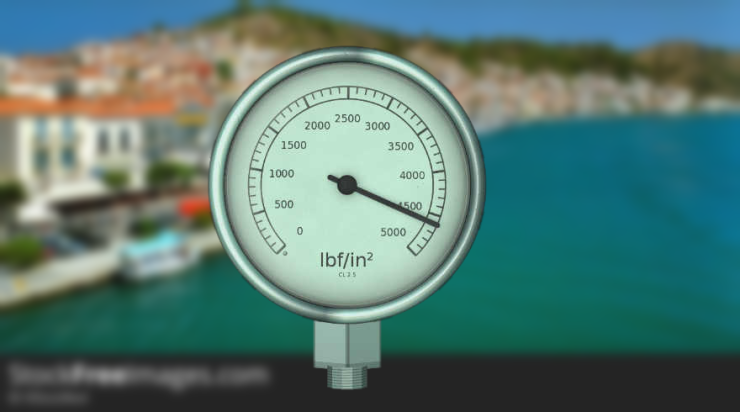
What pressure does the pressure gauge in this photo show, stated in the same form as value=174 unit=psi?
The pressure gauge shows value=4600 unit=psi
